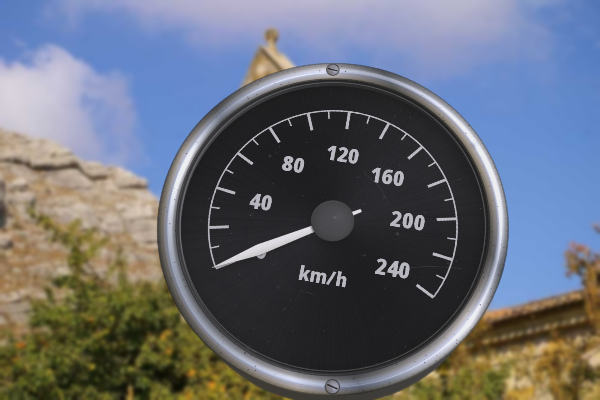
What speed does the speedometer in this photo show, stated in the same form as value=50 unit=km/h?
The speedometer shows value=0 unit=km/h
